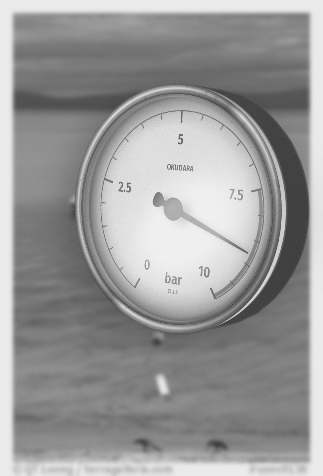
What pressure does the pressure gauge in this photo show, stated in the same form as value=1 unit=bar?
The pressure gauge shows value=8.75 unit=bar
